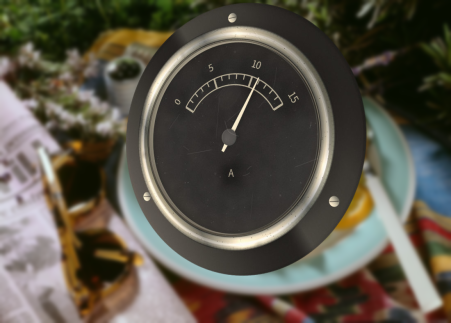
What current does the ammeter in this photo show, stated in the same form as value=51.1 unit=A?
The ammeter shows value=11 unit=A
